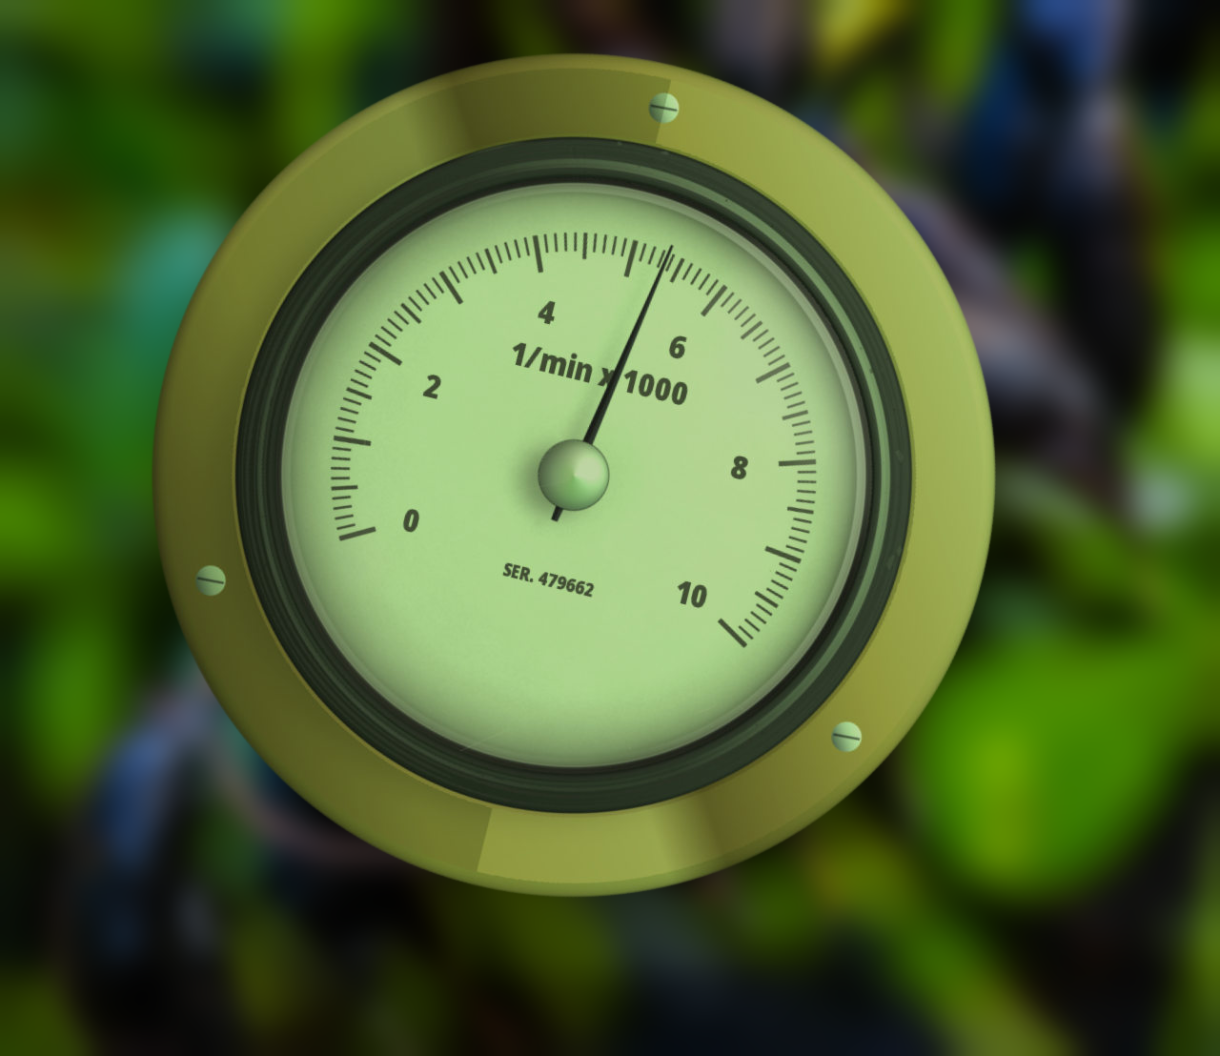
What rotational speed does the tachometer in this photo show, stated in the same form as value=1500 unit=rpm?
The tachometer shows value=5350 unit=rpm
